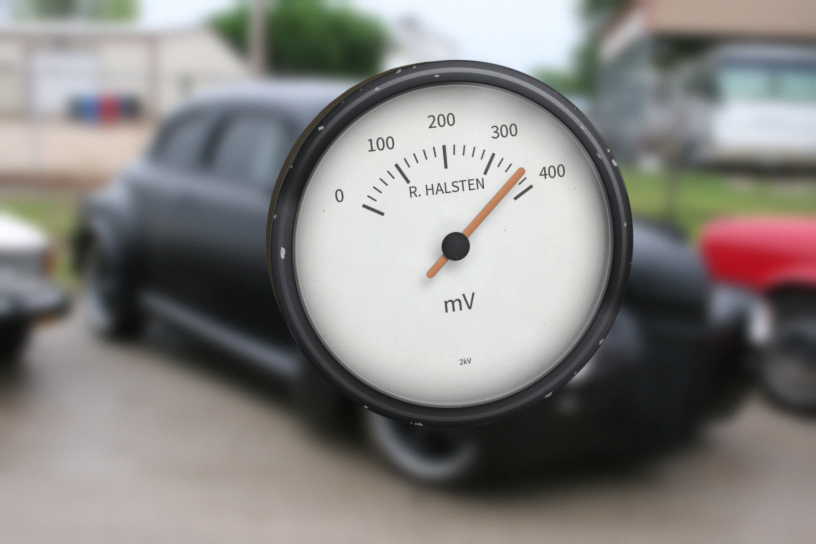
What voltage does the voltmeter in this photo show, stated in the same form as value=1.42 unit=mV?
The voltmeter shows value=360 unit=mV
